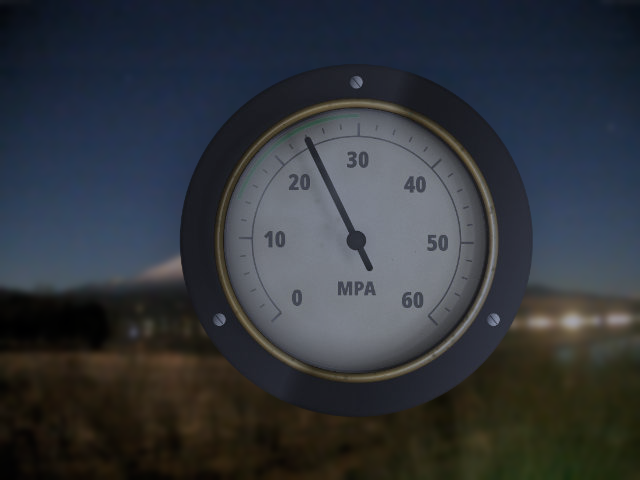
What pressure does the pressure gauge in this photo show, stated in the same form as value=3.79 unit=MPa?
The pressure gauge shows value=24 unit=MPa
